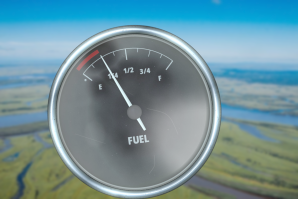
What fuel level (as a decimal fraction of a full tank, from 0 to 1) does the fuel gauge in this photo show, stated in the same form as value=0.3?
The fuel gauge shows value=0.25
